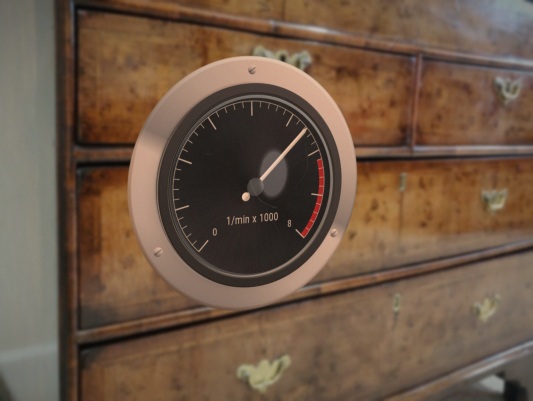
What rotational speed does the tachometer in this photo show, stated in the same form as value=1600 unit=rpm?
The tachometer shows value=5400 unit=rpm
